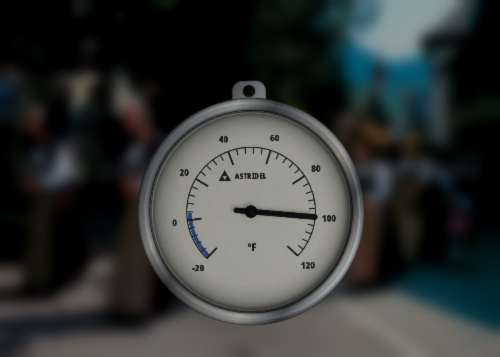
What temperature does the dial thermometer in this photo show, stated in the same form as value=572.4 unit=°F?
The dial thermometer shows value=100 unit=°F
